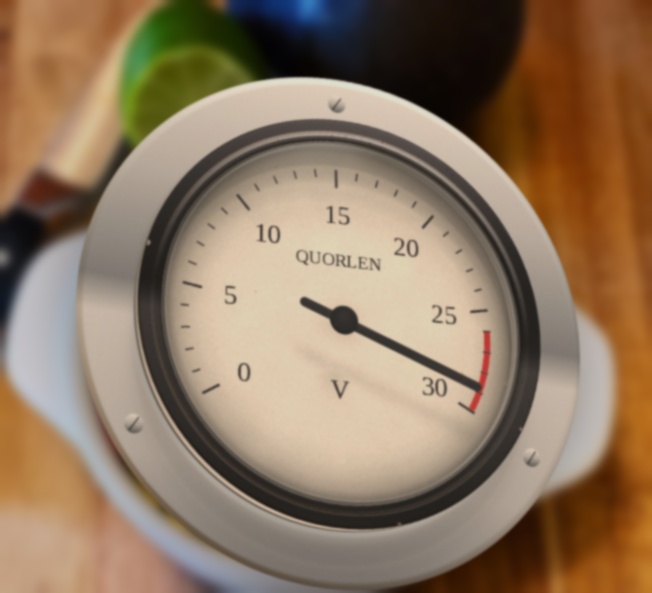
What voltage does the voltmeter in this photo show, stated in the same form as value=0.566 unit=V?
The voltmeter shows value=29 unit=V
